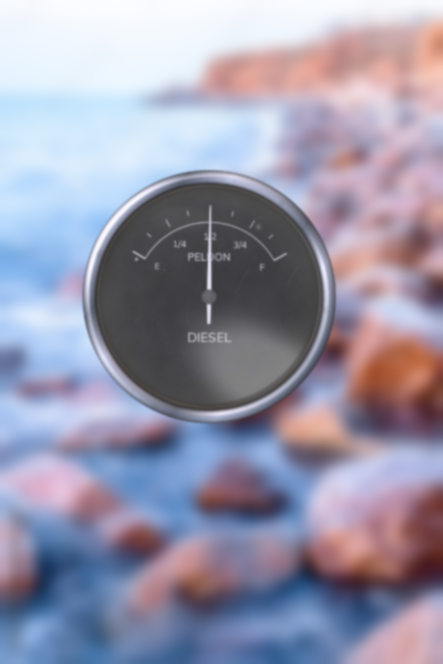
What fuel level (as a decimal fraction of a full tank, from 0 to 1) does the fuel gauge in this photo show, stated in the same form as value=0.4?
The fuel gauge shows value=0.5
